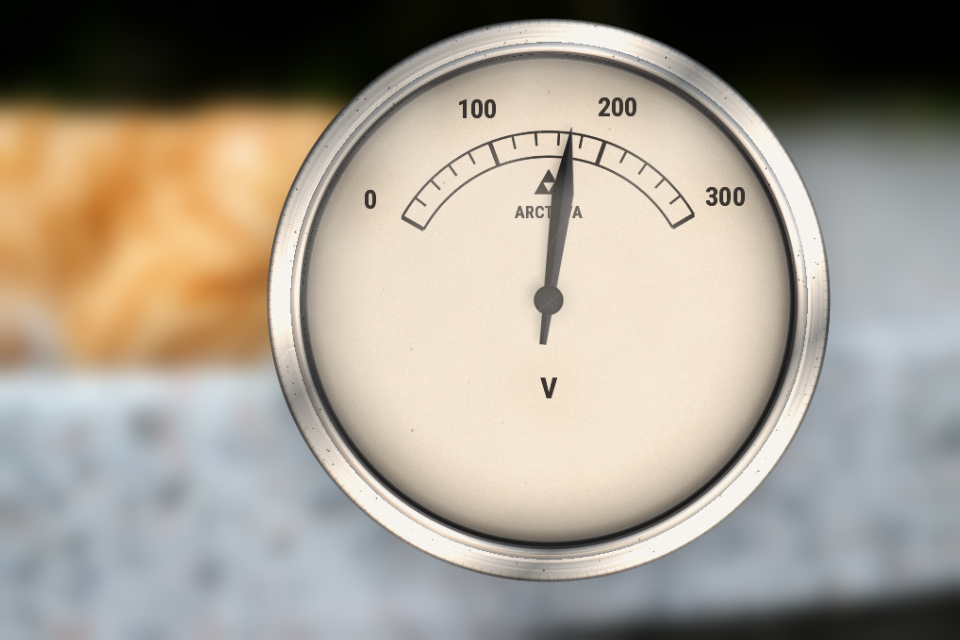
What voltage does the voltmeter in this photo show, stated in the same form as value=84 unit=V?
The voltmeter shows value=170 unit=V
